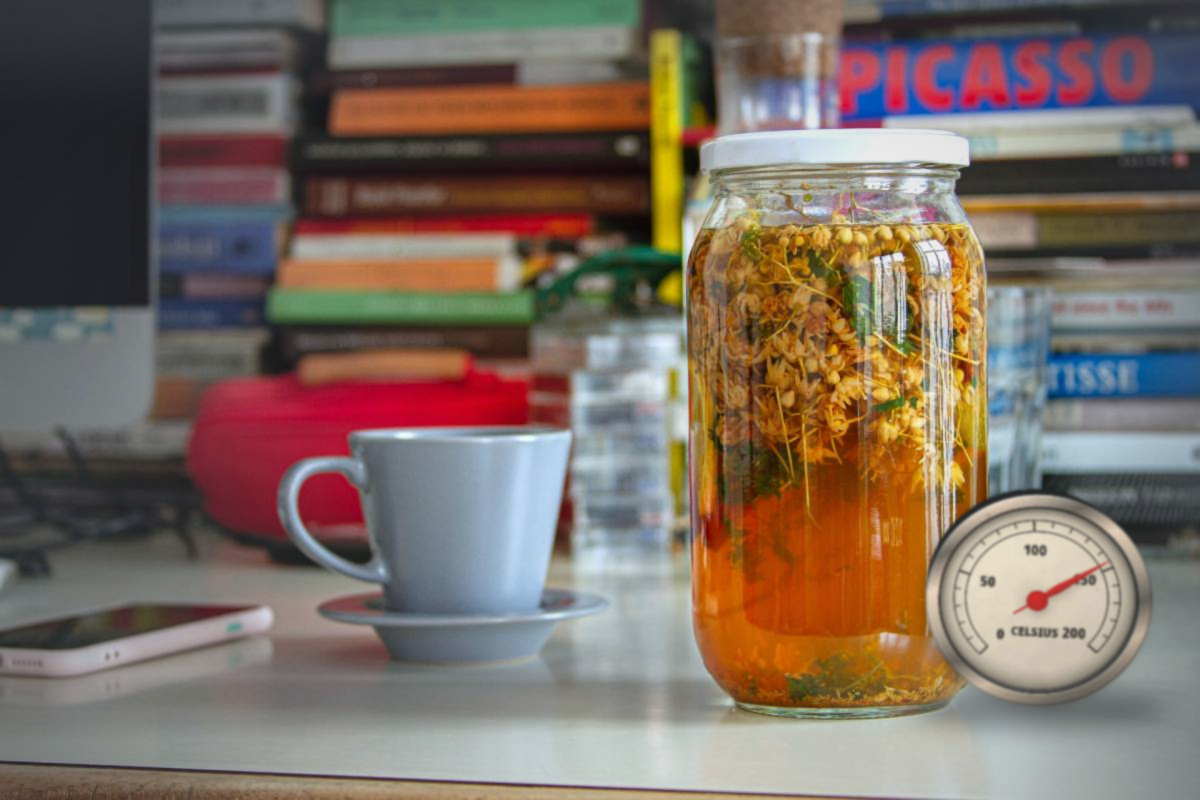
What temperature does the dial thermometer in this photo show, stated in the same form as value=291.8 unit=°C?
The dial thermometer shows value=145 unit=°C
